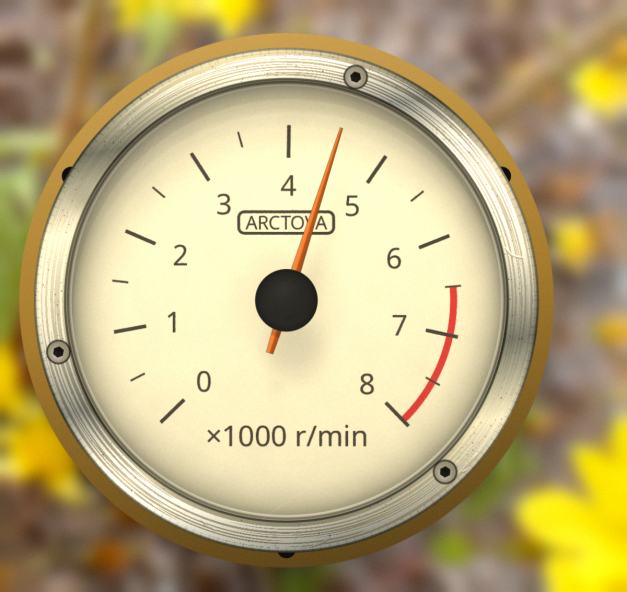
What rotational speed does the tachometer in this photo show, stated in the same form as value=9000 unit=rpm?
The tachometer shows value=4500 unit=rpm
